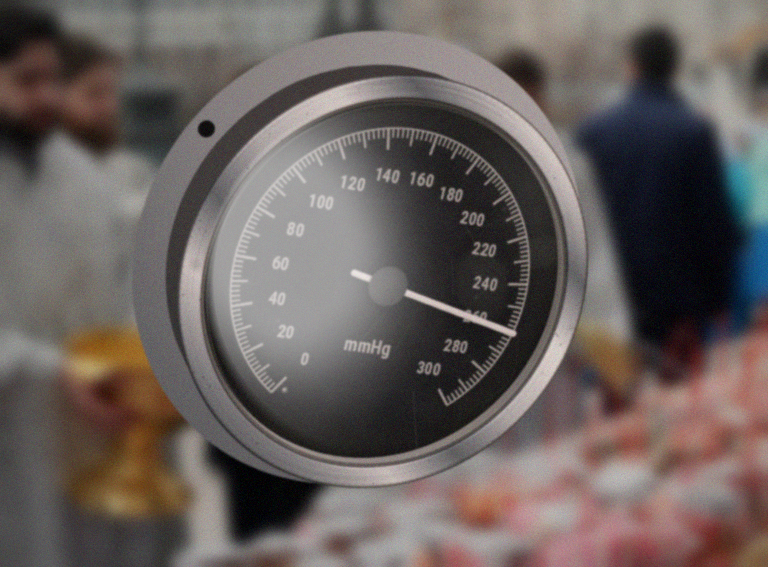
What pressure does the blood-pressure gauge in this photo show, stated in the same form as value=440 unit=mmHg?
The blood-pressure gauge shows value=260 unit=mmHg
